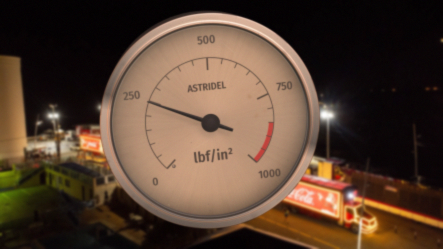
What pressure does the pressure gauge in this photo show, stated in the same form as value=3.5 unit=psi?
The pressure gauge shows value=250 unit=psi
